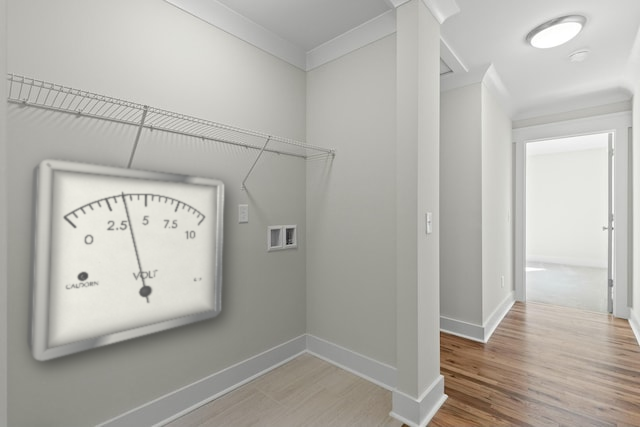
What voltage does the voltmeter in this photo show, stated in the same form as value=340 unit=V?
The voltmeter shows value=3.5 unit=V
